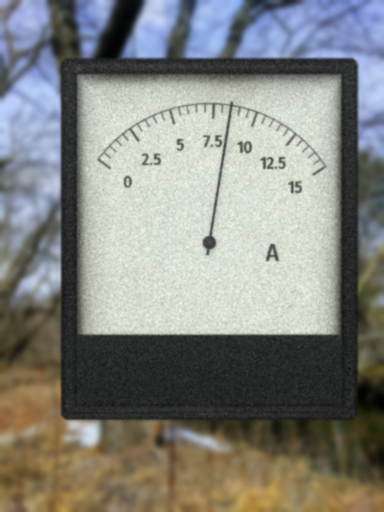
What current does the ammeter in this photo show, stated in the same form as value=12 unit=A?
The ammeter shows value=8.5 unit=A
